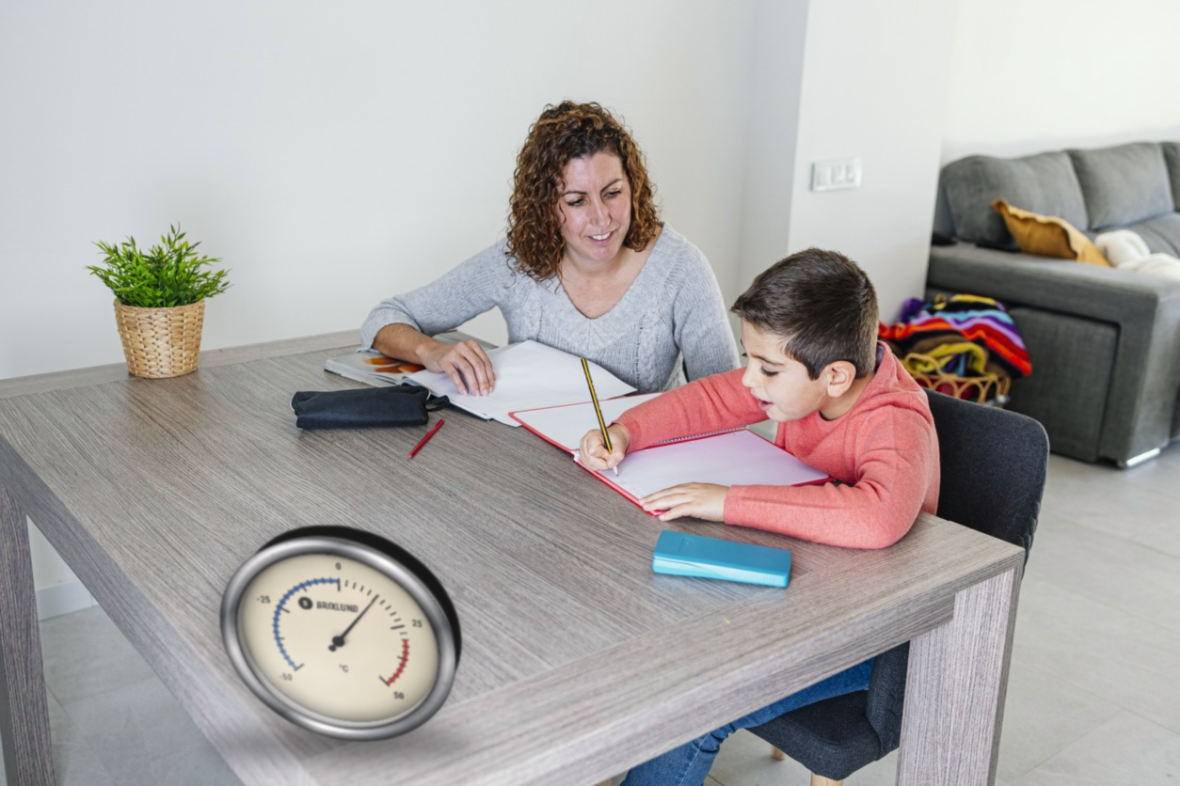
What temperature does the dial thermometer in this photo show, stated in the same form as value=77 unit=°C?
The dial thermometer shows value=12.5 unit=°C
